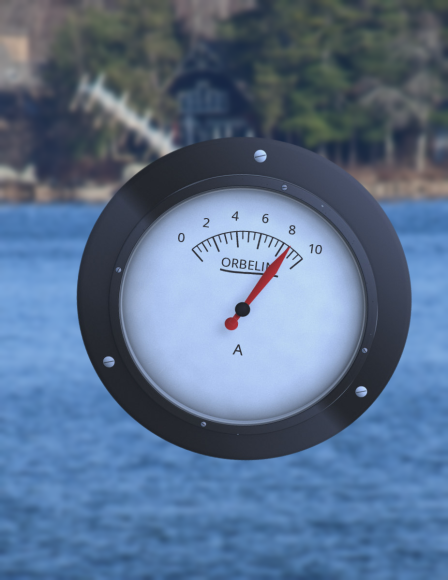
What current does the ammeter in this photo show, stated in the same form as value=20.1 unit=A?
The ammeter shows value=8.5 unit=A
